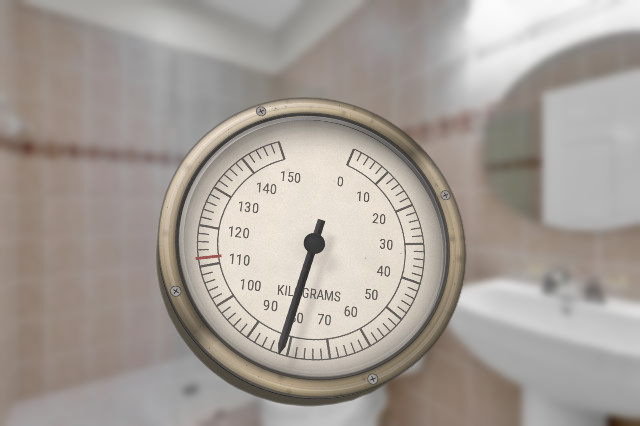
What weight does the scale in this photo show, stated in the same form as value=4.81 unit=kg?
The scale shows value=82 unit=kg
